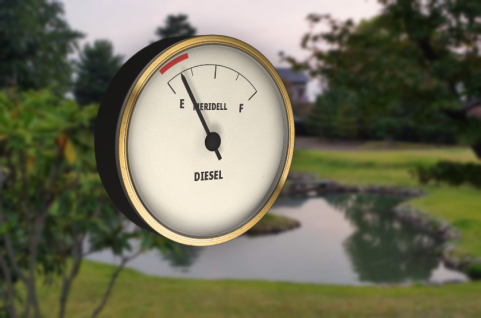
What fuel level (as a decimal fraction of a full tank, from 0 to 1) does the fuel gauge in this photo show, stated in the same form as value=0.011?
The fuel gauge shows value=0.125
